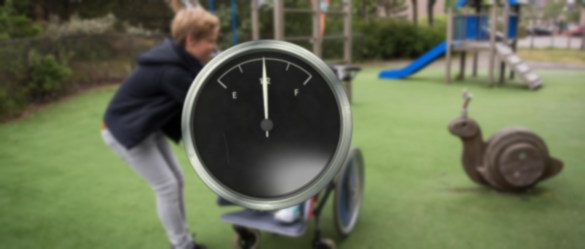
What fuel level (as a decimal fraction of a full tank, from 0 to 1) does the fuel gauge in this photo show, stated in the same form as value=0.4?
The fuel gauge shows value=0.5
